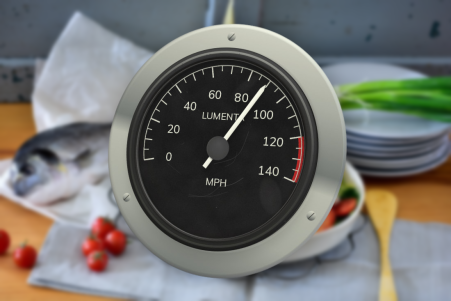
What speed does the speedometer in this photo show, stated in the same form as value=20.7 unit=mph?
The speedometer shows value=90 unit=mph
